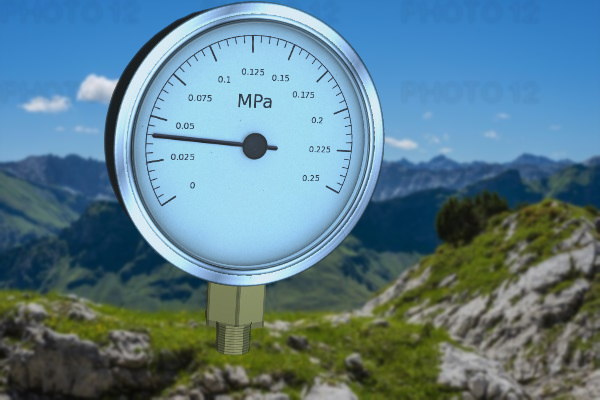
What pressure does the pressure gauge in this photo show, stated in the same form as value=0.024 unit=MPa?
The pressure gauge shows value=0.04 unit=MPa
